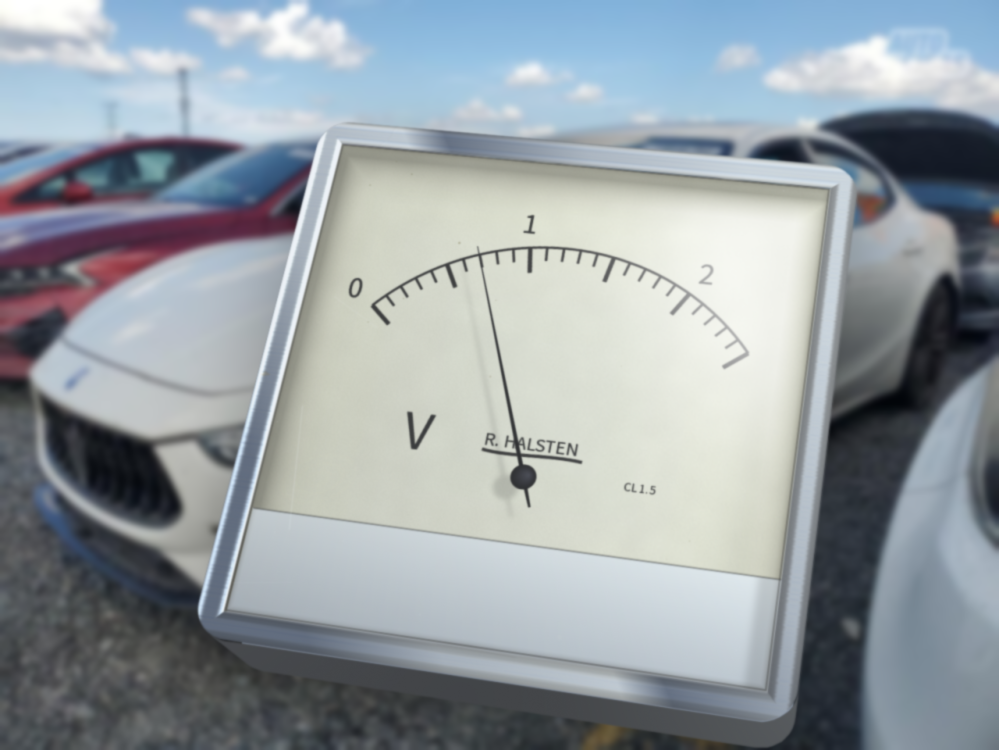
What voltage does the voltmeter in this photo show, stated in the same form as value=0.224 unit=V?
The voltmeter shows value=0.7 unit=V
